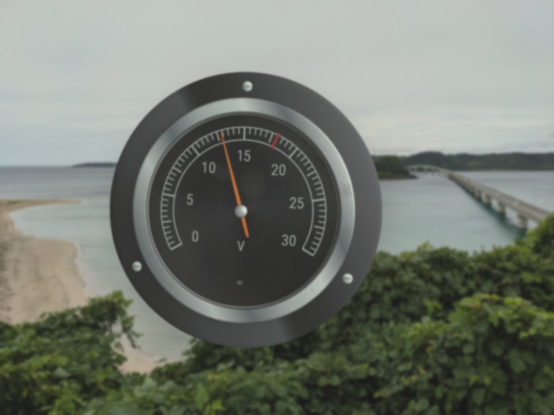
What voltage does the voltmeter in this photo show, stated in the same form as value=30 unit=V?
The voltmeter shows value=13 unit=V
